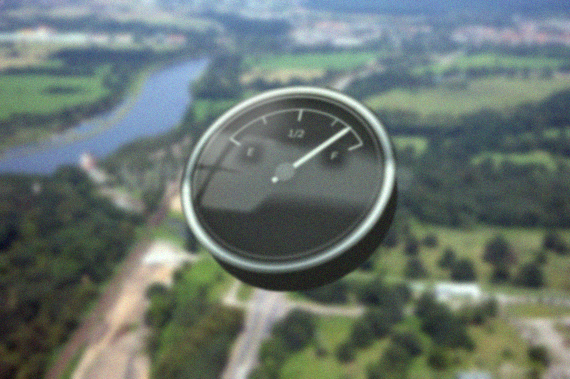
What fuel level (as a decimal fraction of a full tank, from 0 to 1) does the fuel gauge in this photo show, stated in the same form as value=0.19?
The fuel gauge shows value=0.875
